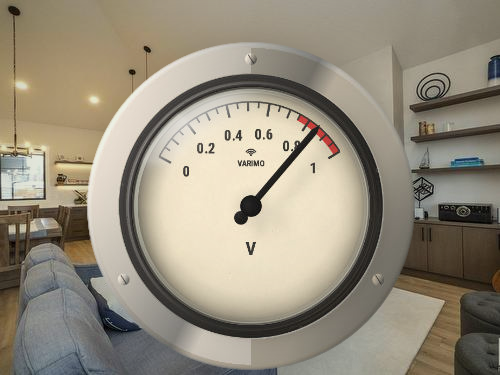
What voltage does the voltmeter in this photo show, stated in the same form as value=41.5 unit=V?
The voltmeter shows value=0.85 unit=V
